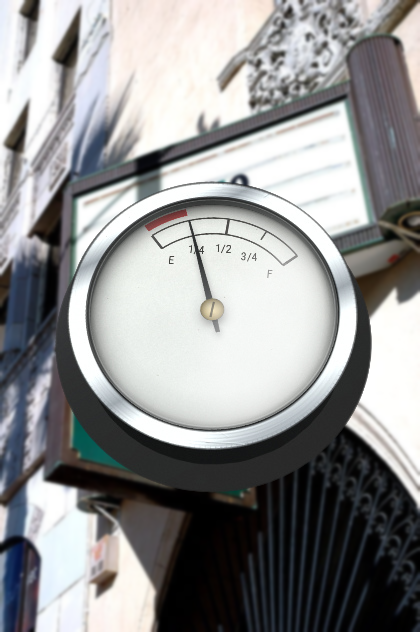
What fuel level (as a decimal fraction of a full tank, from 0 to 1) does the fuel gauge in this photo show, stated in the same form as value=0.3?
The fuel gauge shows value=0.25
